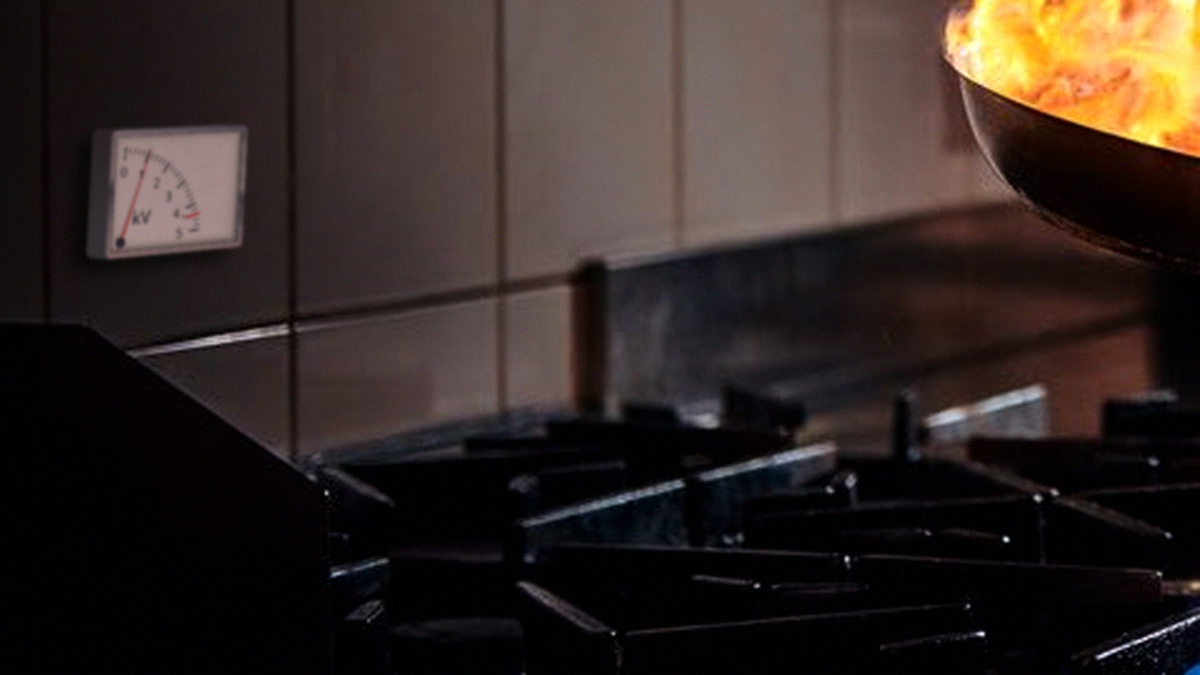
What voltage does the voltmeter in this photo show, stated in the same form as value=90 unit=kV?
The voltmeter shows value=1 unit=kV
